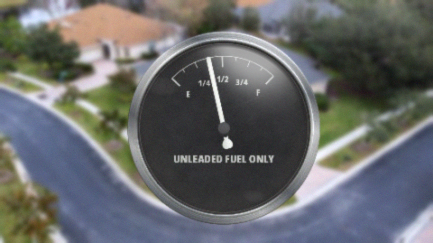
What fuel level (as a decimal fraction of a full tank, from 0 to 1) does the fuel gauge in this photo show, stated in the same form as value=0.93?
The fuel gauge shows value=0.375
